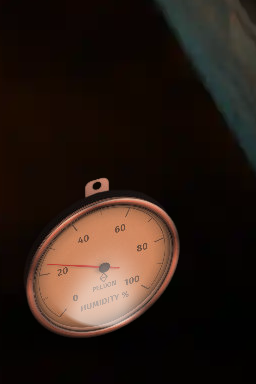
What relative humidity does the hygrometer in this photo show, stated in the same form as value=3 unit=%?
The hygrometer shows value=25 unit=%
